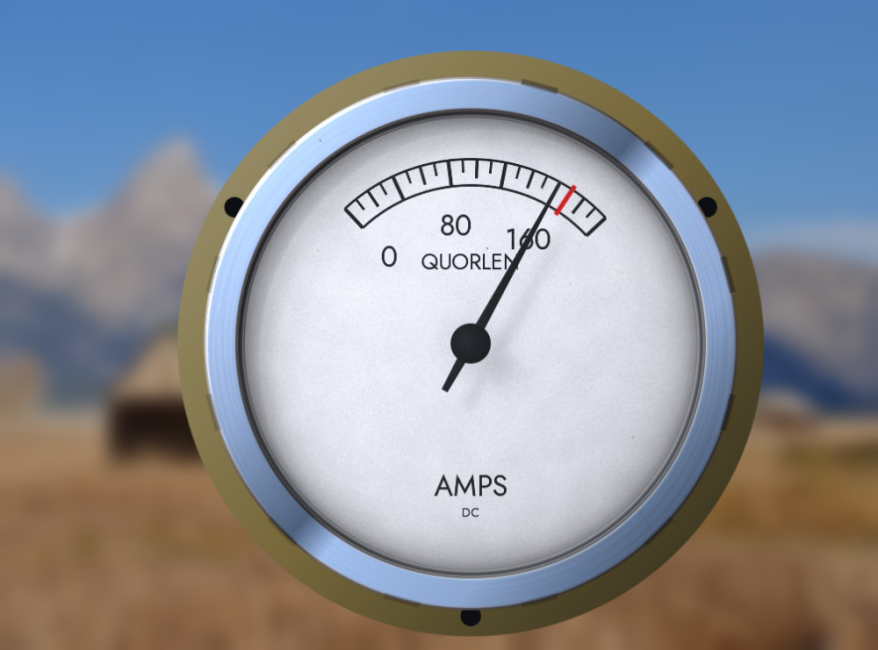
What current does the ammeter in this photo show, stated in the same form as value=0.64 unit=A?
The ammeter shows value=160 unit=A
